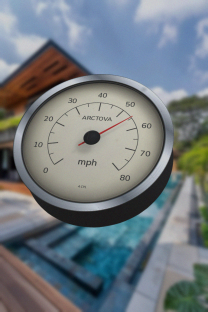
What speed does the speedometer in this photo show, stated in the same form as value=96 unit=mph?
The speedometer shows value=55 unit=mph
